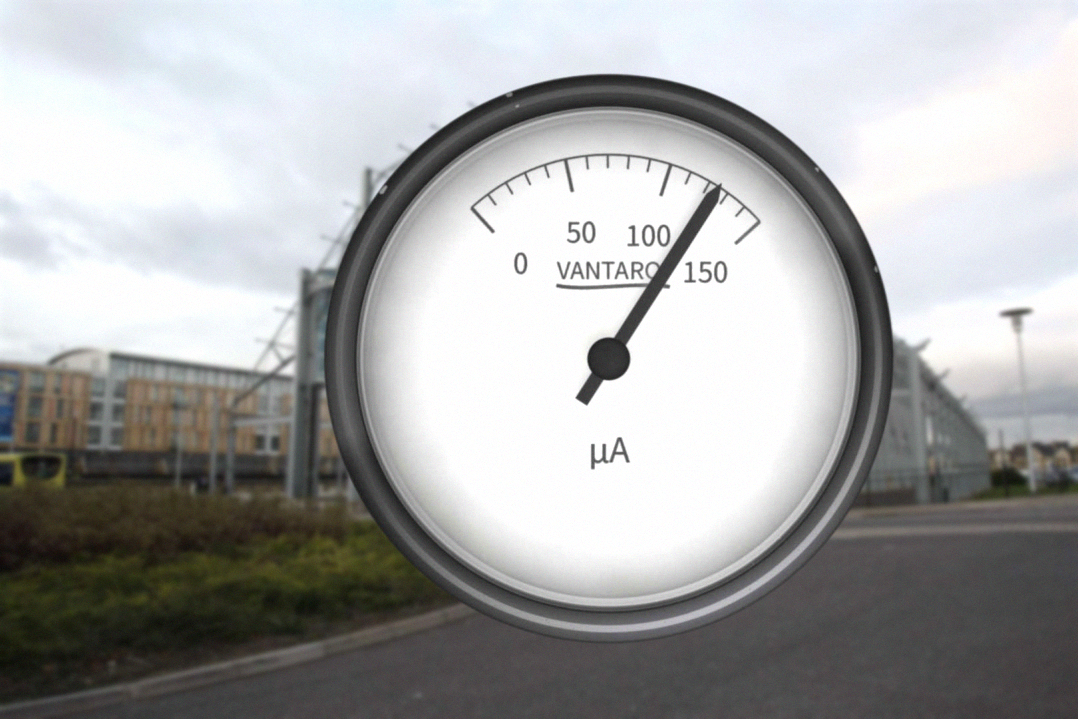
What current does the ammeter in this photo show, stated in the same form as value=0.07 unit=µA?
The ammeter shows value=125 unit=µA
